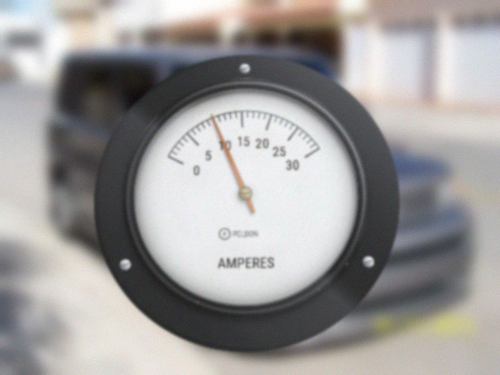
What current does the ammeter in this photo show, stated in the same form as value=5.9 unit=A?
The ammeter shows value=10 unit=A
